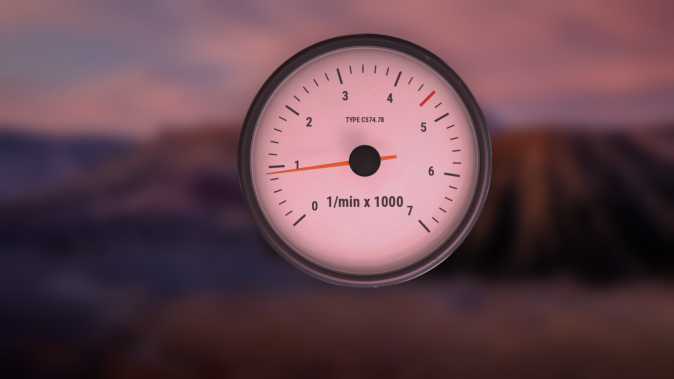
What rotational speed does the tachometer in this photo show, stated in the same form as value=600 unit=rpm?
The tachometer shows value=900 unit=rpm
